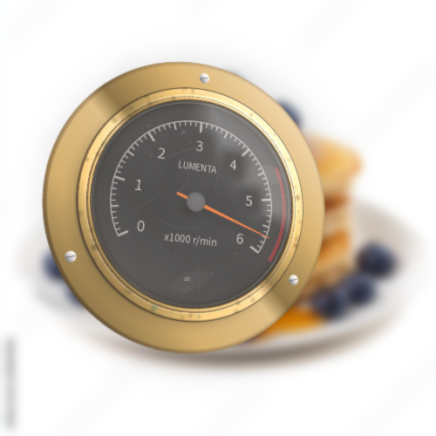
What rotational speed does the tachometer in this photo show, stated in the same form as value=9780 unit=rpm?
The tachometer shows value=5700 unit=rpm
